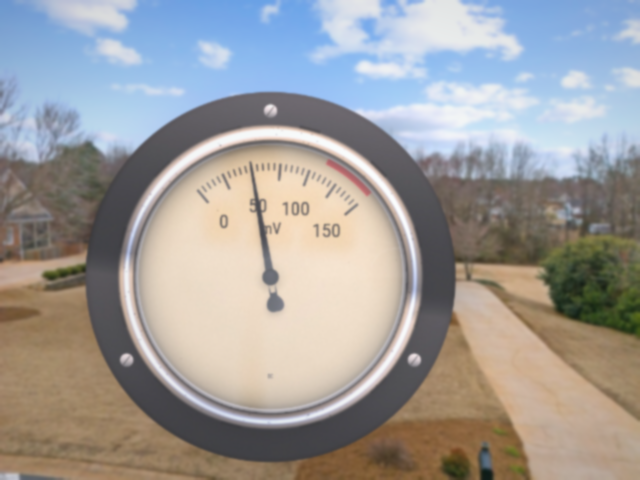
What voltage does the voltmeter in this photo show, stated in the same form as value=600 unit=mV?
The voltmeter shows value=50 unit=mV
